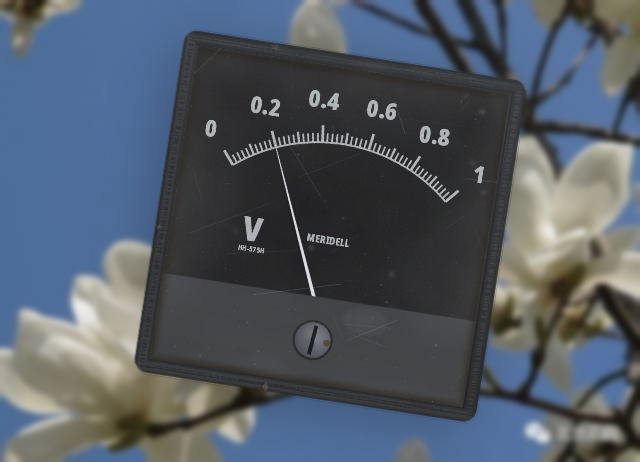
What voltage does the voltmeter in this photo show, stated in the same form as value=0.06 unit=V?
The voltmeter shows value=0.2 unit=V
